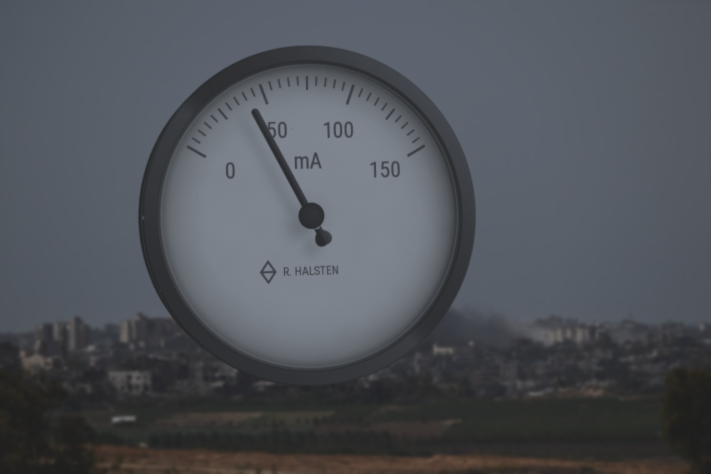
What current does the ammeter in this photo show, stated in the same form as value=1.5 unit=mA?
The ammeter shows value=40 unit=mA
